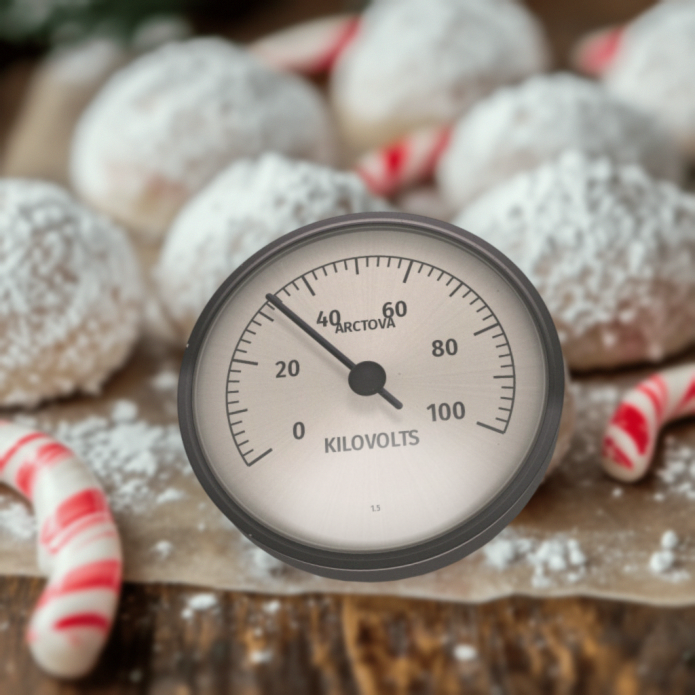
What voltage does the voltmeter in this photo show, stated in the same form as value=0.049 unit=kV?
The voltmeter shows value=33 unit=kV
